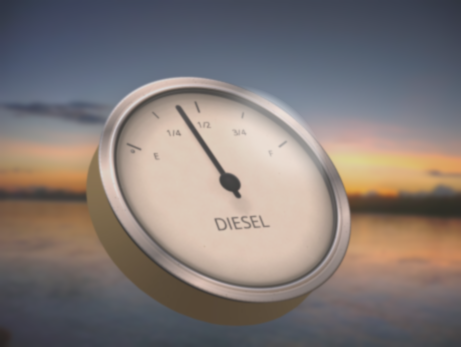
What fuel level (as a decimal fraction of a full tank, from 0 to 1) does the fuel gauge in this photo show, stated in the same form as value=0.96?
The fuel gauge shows value=0.375
